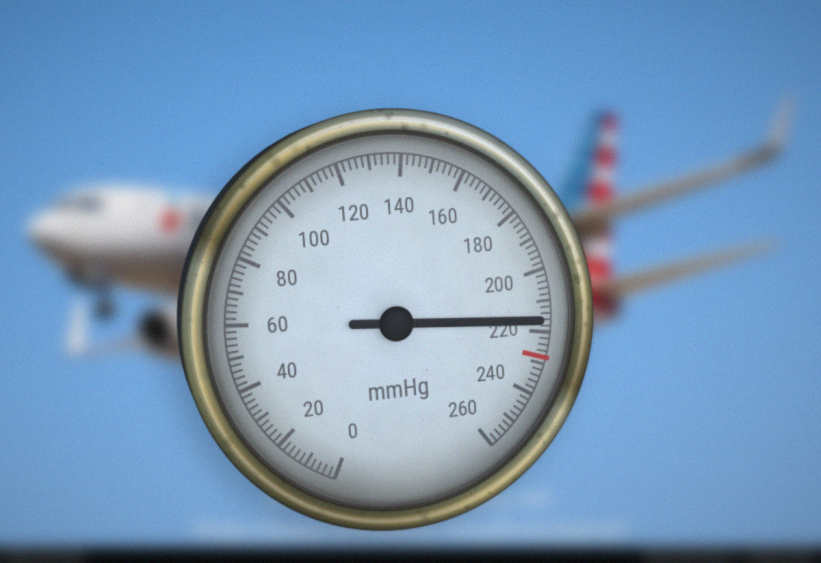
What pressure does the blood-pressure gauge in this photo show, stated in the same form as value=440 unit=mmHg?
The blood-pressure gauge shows value=216 unit=mmHg
